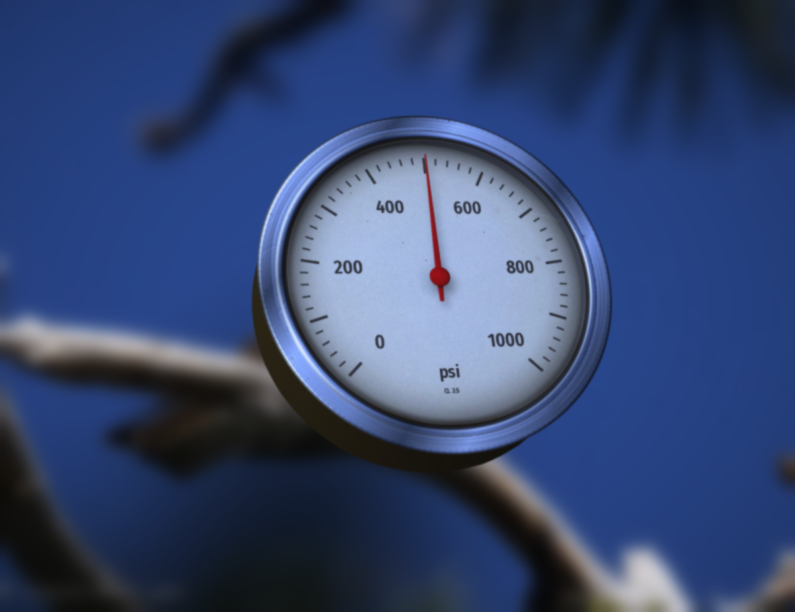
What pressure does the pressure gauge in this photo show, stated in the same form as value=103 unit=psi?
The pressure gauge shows value=500 unit=psi
